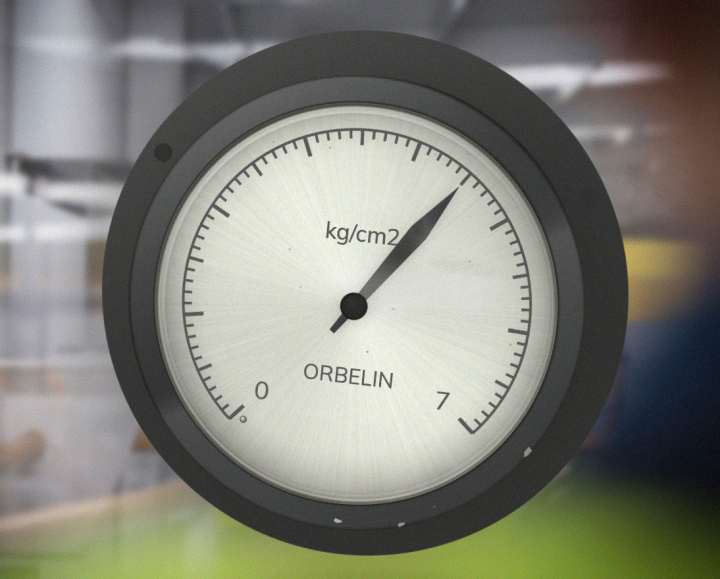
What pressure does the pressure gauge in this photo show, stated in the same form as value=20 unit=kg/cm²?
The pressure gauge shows value=4.5 unit=kg/cm²
